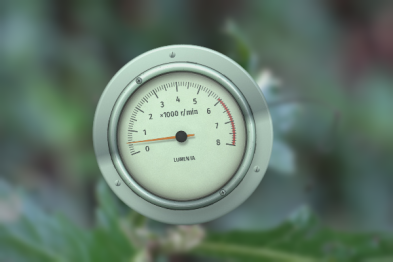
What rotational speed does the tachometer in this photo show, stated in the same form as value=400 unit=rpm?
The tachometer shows value=500 unit=rpm
